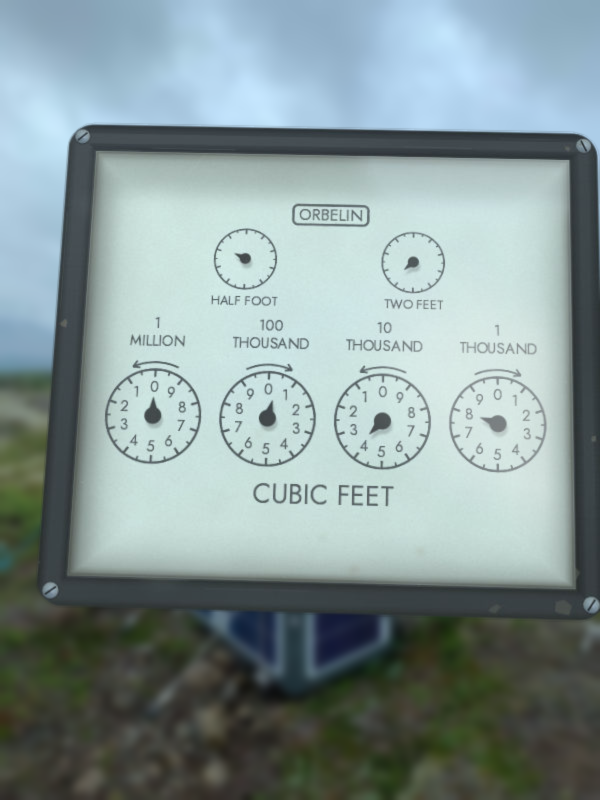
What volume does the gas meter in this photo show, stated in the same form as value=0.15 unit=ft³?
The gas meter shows value=3800 unit=ft³
